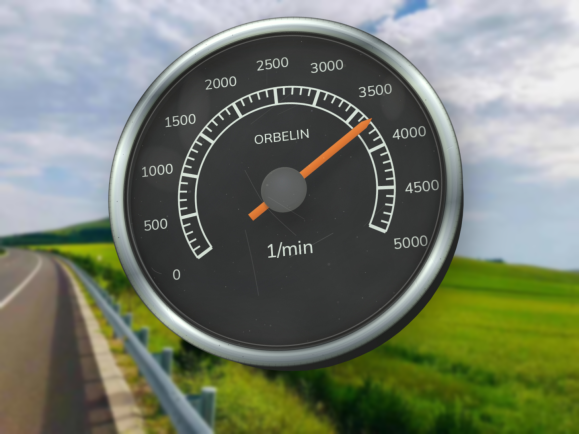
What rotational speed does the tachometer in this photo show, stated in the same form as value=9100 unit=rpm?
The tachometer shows value=3700 unit=rpm
